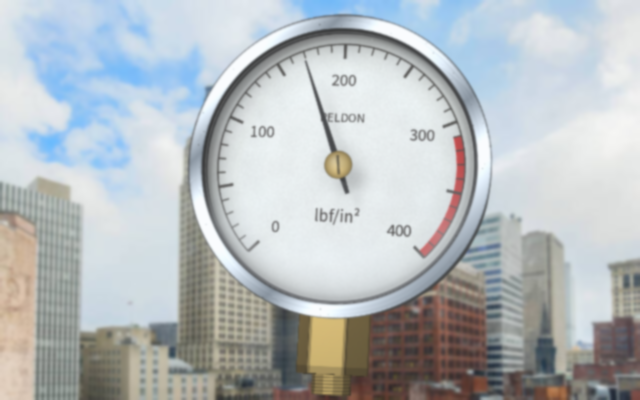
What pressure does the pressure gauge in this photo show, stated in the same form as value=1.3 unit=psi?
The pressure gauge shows value=170 unit=psi
